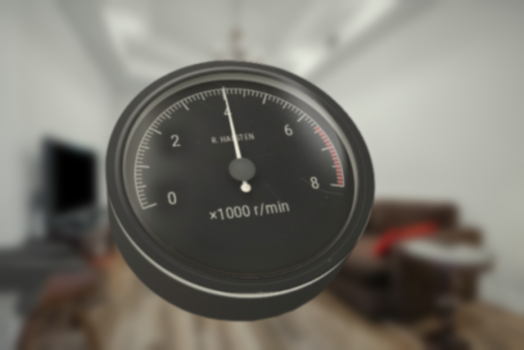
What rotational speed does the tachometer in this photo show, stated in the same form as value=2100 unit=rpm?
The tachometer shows value=4000 unit=rpm
